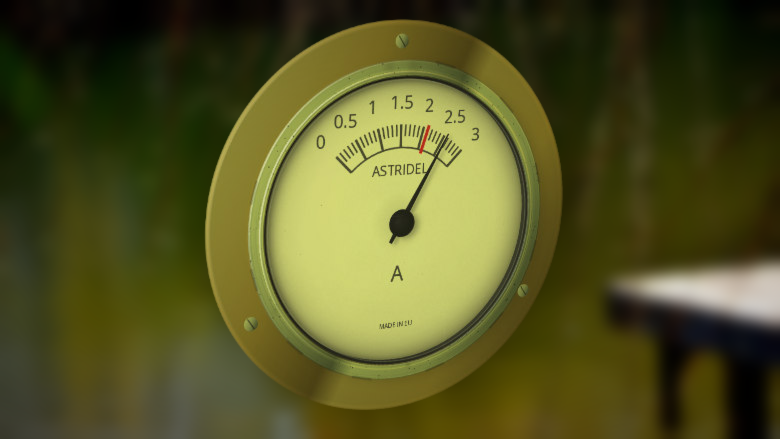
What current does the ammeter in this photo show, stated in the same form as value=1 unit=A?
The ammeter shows value=2.5 unit=A
